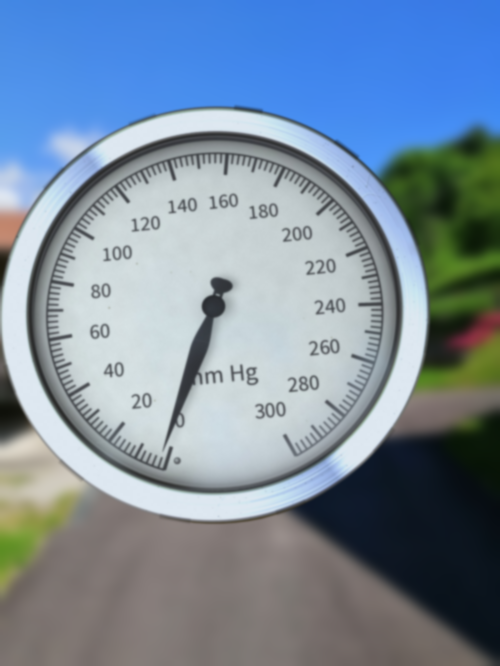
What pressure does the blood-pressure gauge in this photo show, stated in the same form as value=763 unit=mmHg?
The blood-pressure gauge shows value=2 unit=mmHg
